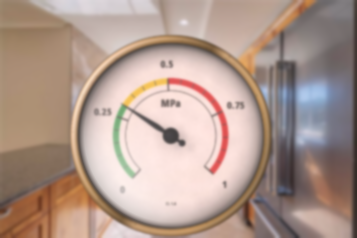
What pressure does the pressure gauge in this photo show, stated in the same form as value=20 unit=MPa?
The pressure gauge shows value=0.3 unit=MPa
